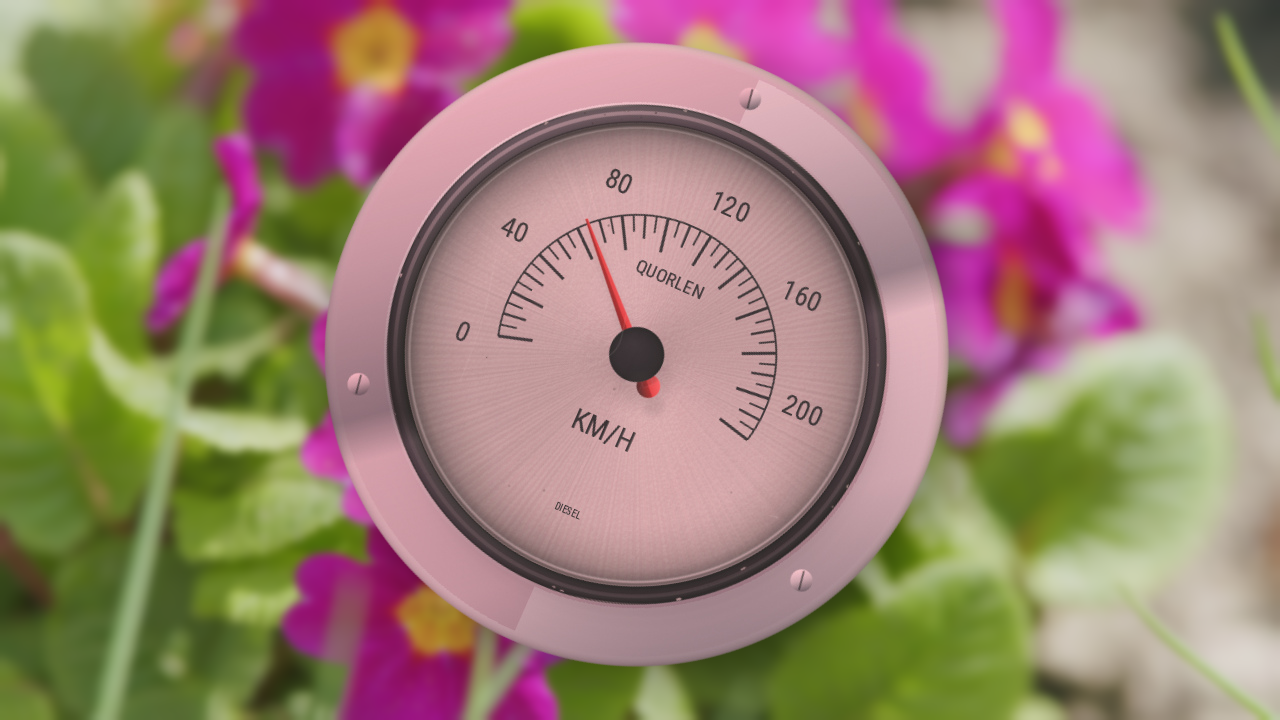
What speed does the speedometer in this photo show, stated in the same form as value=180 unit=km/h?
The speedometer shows value=65 unit=km/h
